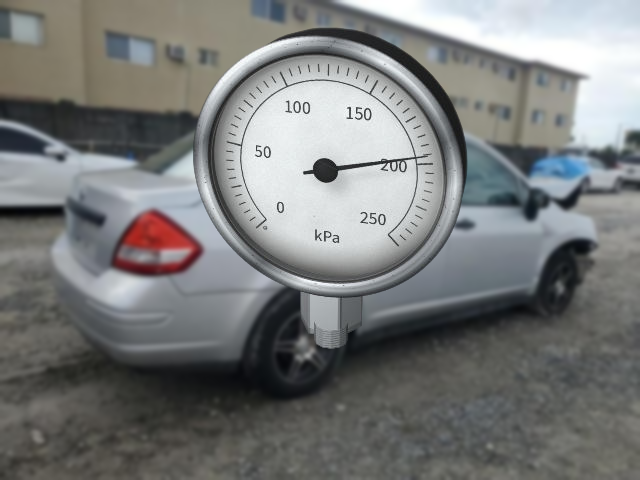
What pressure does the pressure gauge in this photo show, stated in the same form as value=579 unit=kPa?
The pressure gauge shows value=195 unit=kPa
